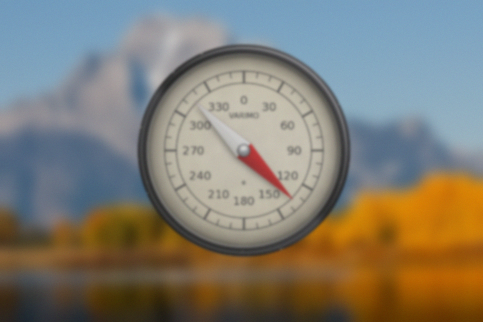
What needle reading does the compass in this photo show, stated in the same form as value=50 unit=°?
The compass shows value=135 unit=°
